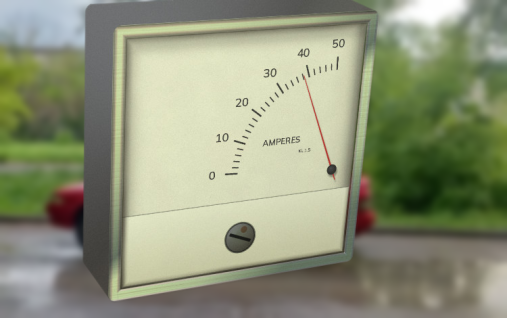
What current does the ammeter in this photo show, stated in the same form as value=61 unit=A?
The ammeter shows value=38 unit=A
